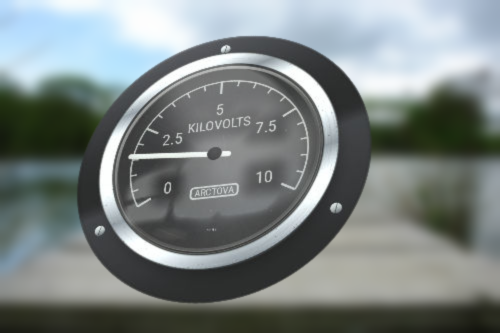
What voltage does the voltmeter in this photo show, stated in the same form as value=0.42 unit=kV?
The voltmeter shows value=1.5 unit=kV
